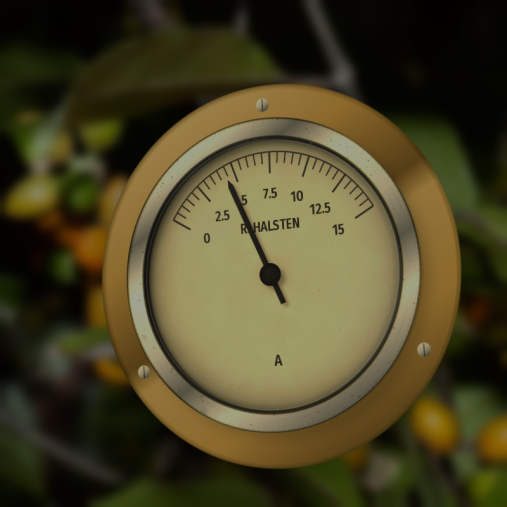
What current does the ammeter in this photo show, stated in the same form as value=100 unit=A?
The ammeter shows value=4.5 unit=A
